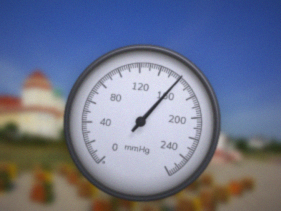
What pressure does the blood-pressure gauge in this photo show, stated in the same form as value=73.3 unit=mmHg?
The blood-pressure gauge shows value=160 unit=mmHg
